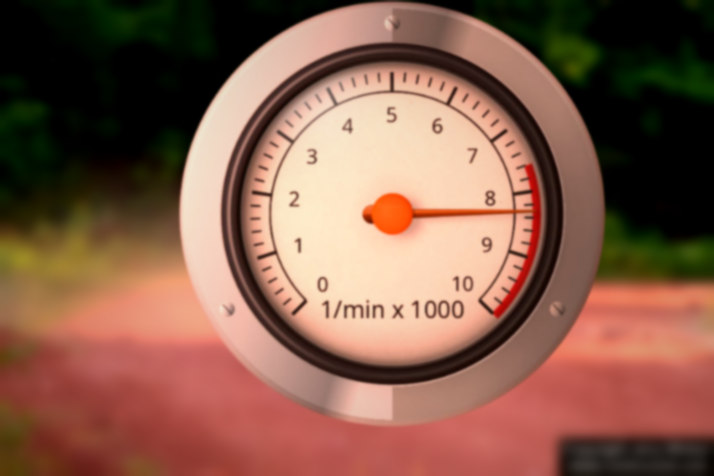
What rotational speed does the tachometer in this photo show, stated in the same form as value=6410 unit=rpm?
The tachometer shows value=8300 unit=rpm
